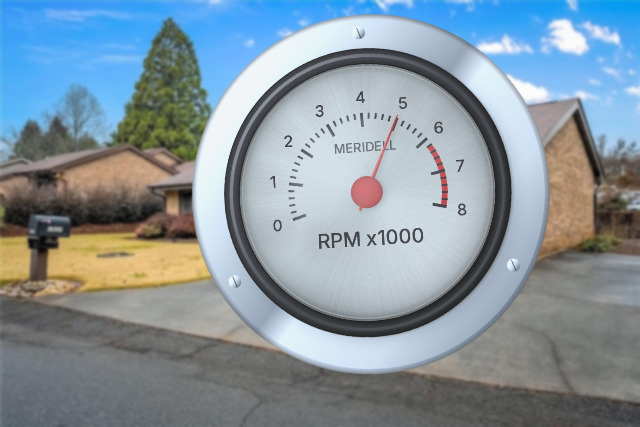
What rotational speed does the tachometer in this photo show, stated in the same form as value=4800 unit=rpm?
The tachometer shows value=5000 unit=rpm
